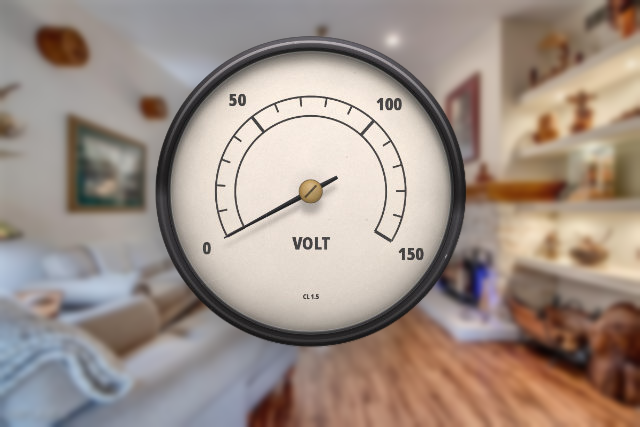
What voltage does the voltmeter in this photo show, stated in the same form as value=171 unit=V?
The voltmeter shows value=0 unit=V
